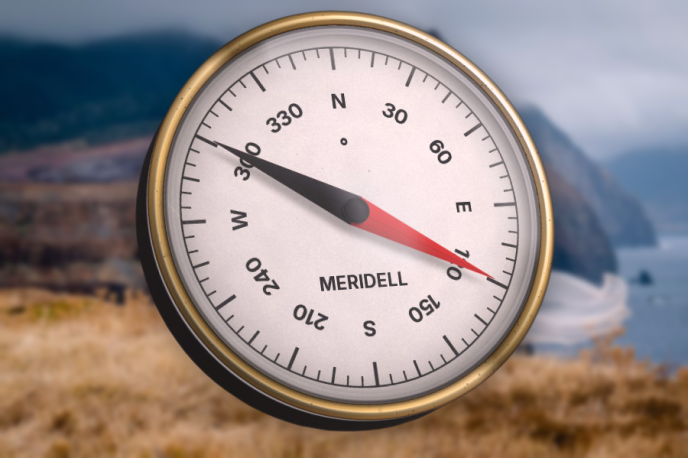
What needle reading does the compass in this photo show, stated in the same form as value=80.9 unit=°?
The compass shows value=120 unit=°
